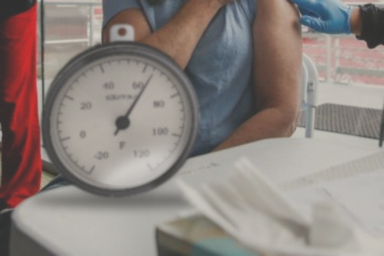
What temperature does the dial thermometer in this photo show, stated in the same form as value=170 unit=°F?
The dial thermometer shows value=64 unit=°F
